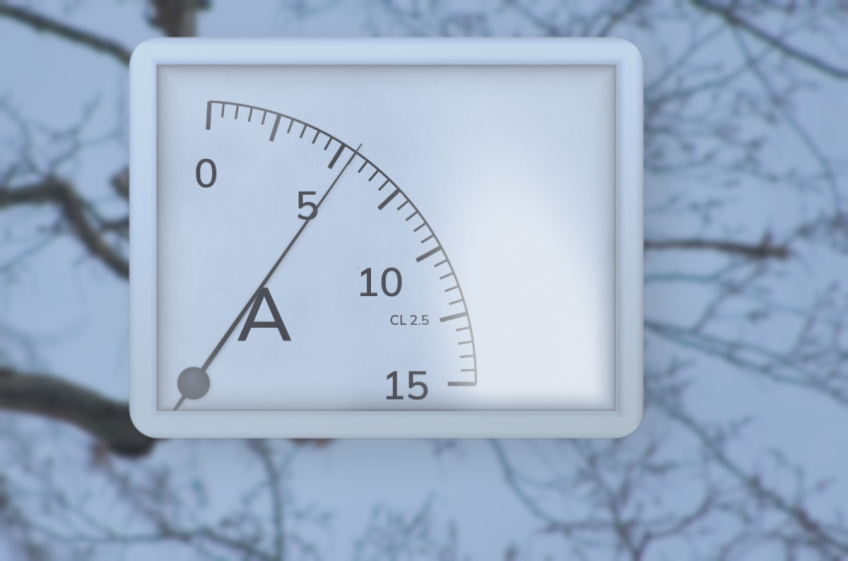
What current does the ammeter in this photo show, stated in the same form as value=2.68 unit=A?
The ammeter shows value=5.5 unit=A
